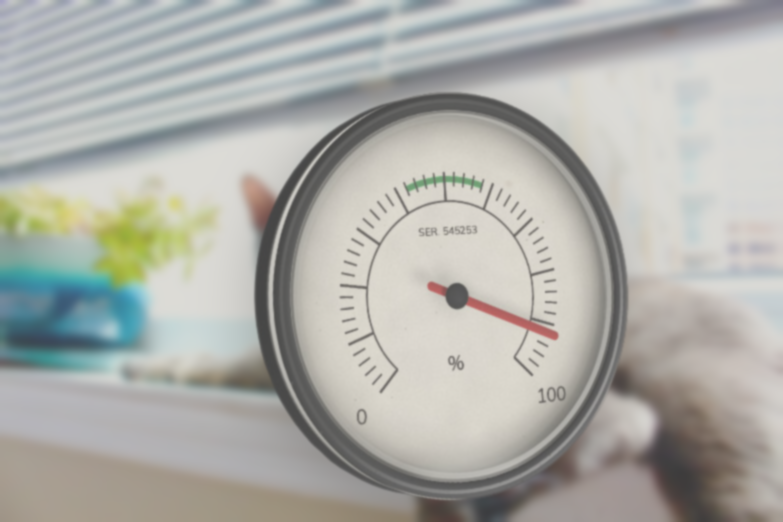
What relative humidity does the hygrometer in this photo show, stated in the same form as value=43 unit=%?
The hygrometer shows value=92 unit=%
